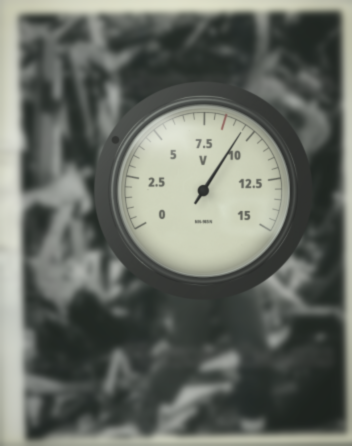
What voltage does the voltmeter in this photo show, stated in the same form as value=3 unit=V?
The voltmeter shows value=9.5 unit=V
